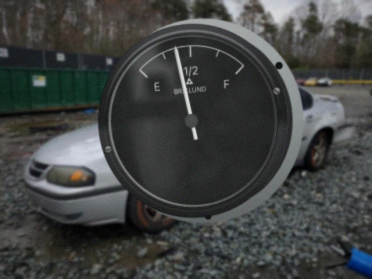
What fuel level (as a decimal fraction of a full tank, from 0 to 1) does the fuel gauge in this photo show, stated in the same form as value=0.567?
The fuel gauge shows value=0.375
